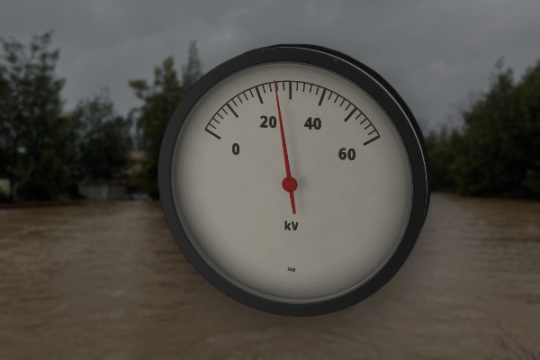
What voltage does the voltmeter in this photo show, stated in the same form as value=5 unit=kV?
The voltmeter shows value=26 unit=kV
